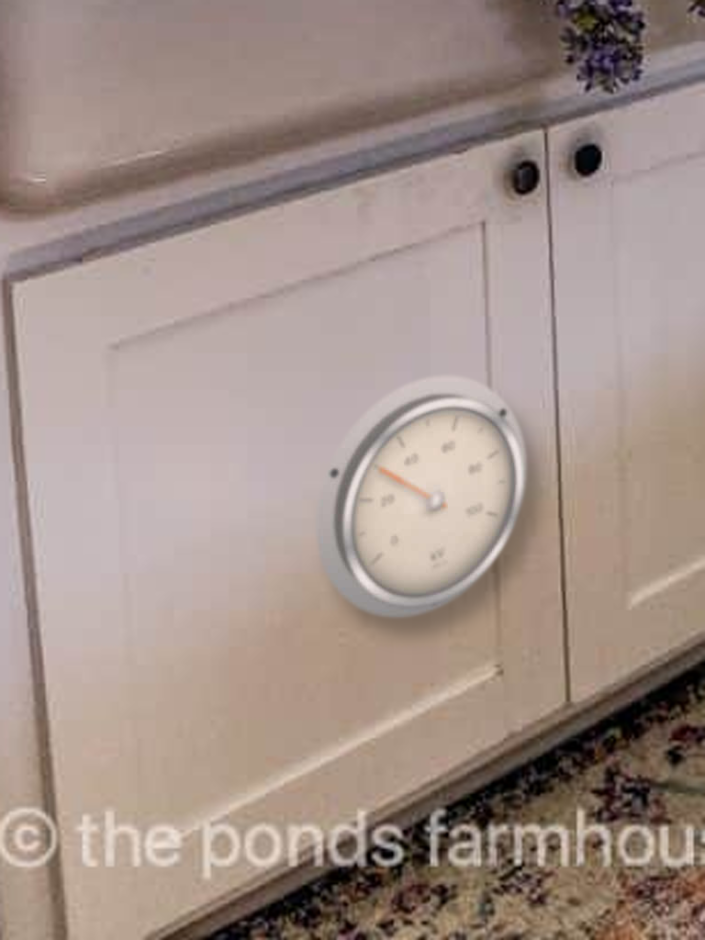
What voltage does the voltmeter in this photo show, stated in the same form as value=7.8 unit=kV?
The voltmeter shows value=30 unit=kV
